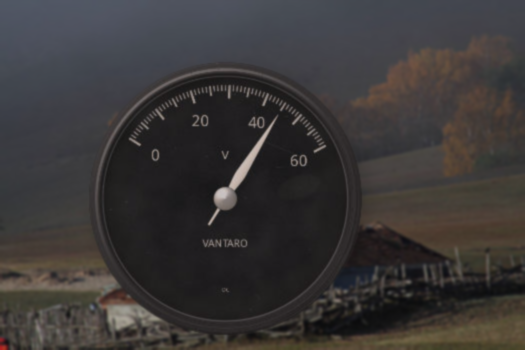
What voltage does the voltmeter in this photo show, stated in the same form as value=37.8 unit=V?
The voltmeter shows value=45 unit=V
